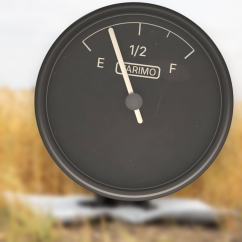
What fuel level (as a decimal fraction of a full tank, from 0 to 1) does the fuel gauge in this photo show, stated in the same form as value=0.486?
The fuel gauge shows value=0.25
